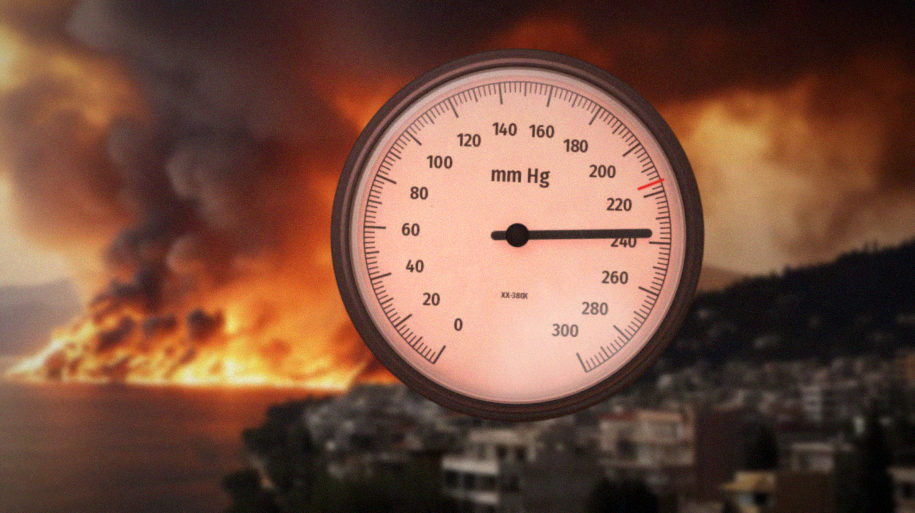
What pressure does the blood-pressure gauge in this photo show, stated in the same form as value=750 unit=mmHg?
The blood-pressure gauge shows value=236 unit=mmHg
